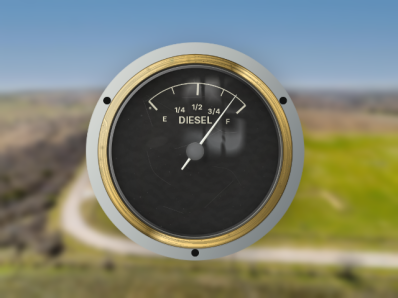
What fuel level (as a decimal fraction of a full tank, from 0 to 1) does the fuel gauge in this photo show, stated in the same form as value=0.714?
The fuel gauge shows value=0.875
